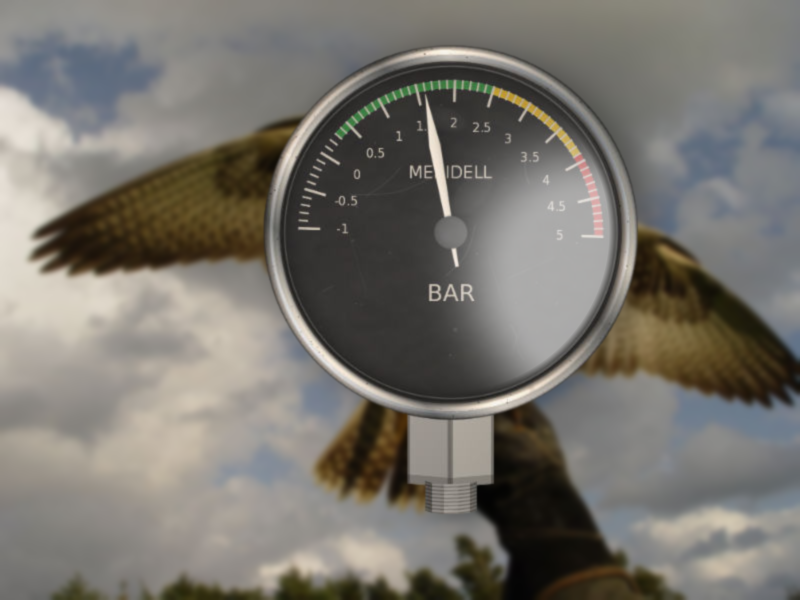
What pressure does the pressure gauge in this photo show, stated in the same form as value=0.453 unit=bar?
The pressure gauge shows value=1.6 unit=bar
